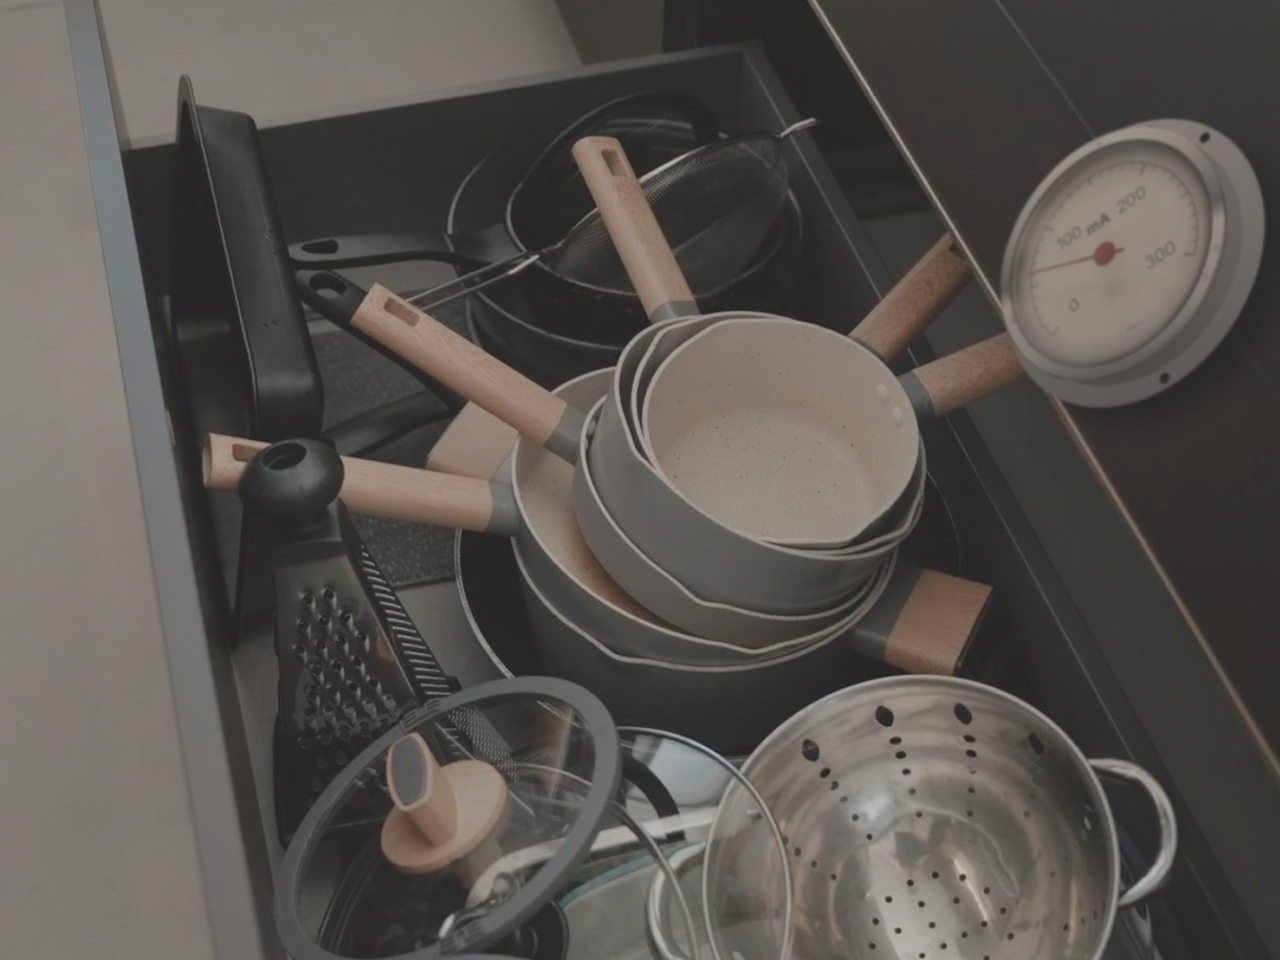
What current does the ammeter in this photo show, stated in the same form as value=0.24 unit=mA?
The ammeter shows value=60 unit=mA
